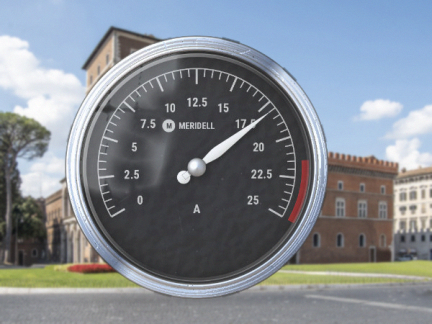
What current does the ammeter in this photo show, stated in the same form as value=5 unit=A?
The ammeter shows value=18 unit=A
